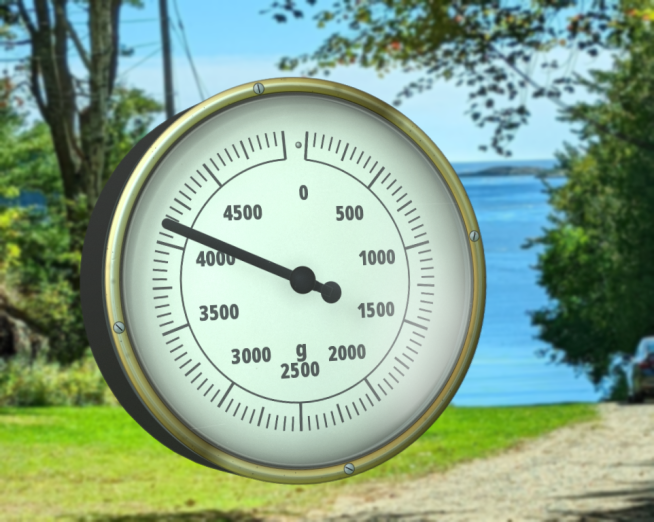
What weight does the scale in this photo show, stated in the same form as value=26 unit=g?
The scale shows value=4100 unit=g
